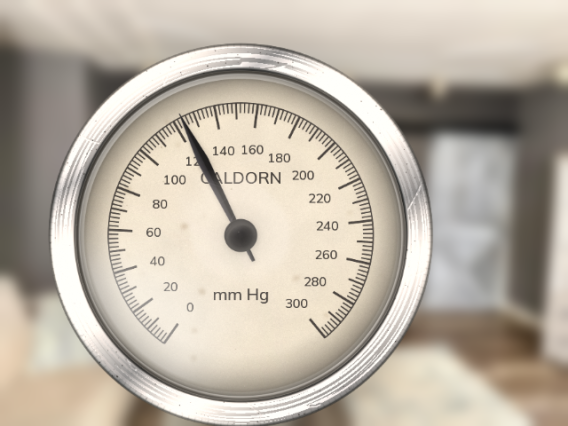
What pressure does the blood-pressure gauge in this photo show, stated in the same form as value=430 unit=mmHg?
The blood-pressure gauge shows value=124 unit=mmHg
